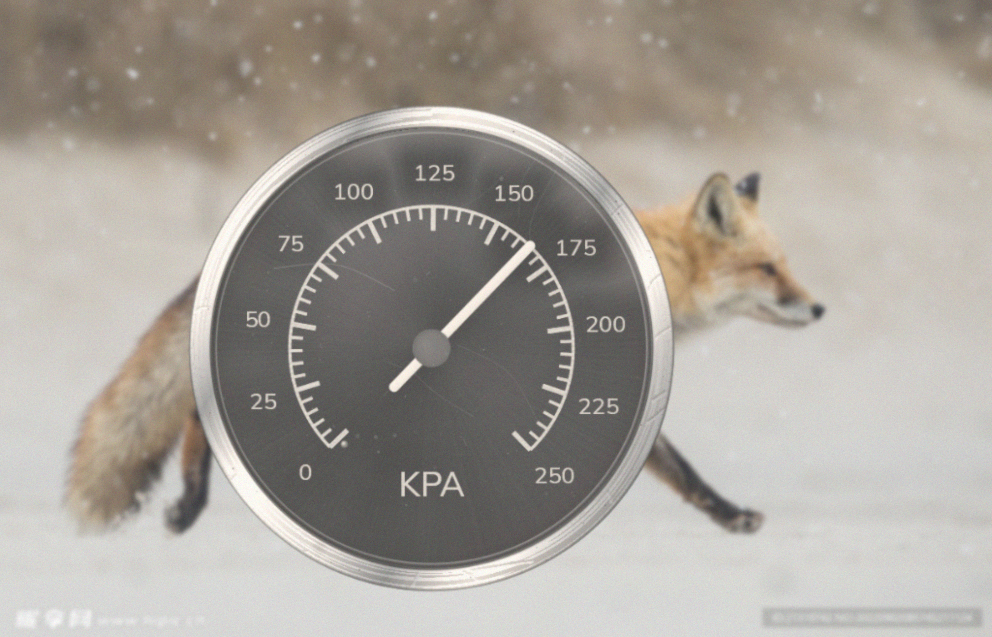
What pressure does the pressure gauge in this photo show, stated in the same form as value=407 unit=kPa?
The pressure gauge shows value=165 unit=kPa
